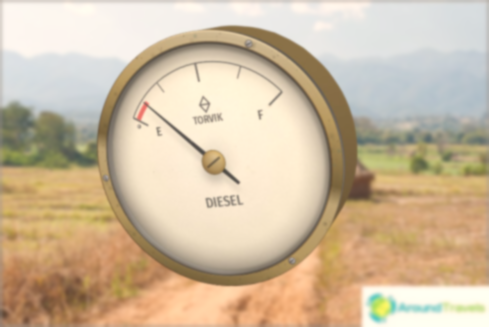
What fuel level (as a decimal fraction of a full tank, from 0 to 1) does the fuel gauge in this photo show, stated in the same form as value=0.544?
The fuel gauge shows value=0.125
